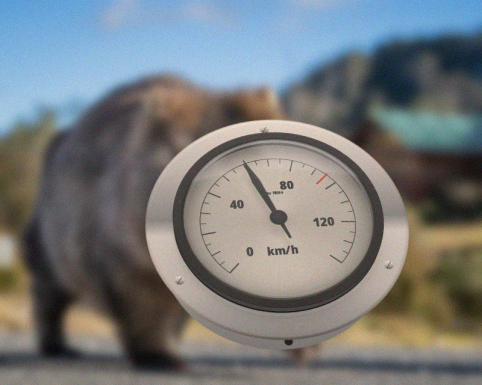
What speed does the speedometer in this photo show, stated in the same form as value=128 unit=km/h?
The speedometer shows value=60 unit=km/h
